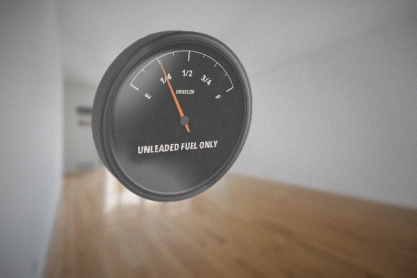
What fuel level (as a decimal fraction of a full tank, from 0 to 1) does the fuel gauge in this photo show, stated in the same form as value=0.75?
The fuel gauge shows value=0.25
